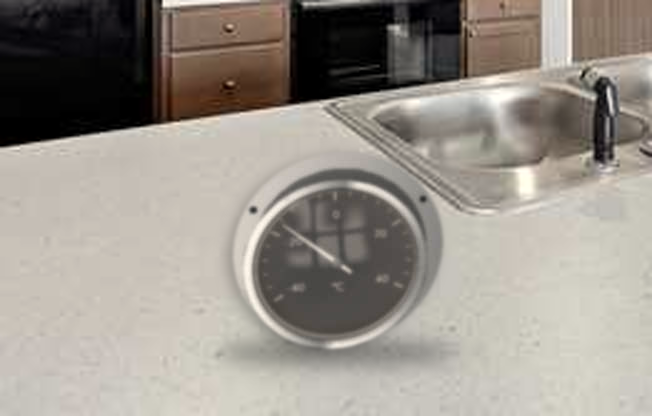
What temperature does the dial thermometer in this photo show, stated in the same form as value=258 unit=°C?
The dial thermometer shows value=-16 unit=°C
